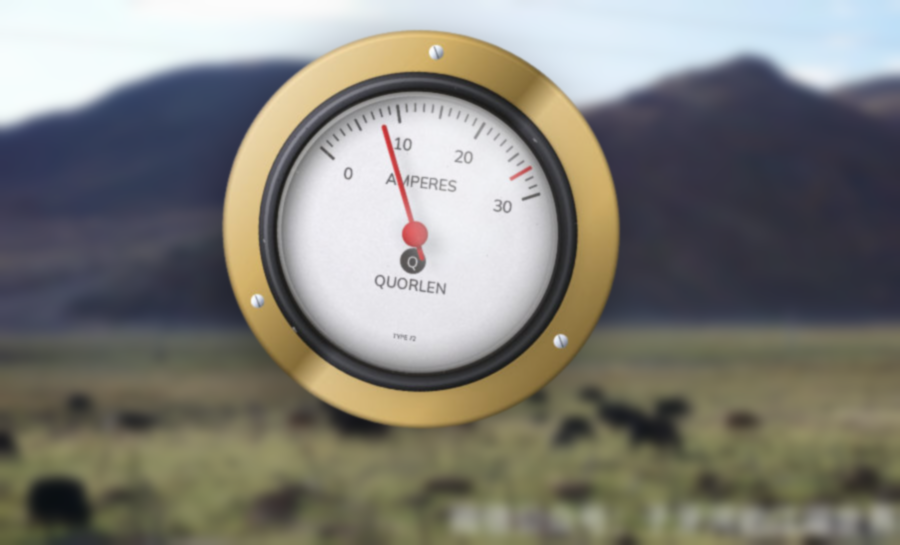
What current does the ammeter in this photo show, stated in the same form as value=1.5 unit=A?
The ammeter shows value=8 unit=A
